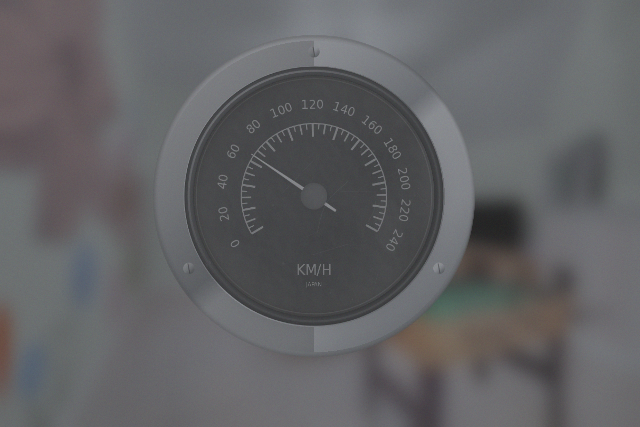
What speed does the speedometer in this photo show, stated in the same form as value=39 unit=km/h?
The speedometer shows value=65 unit=km/h
